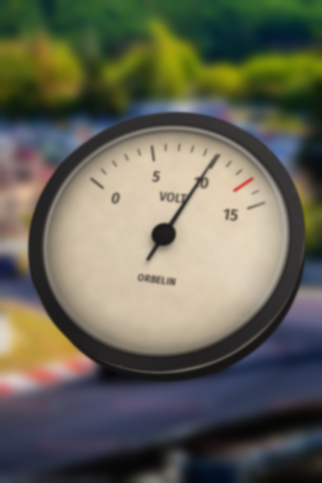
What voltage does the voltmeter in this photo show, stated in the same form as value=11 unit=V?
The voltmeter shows value=10 unit=V
